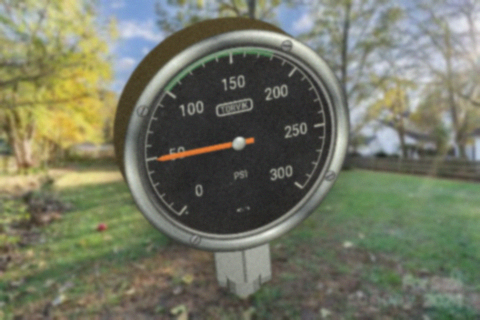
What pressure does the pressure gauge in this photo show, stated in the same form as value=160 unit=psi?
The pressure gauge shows value=50 unit=psi
